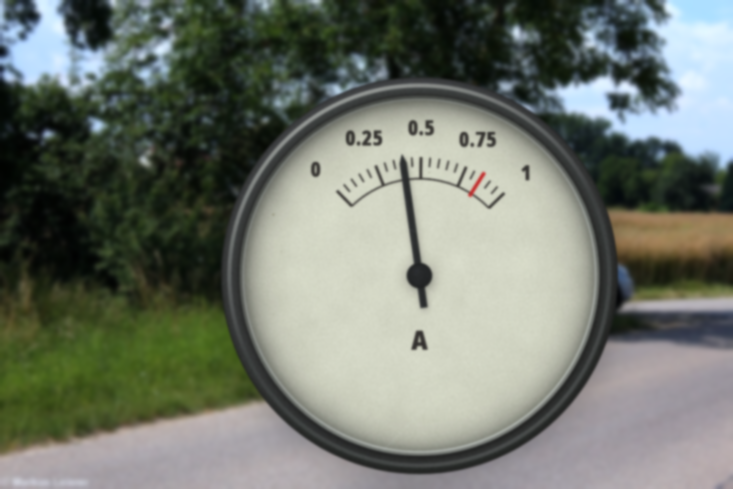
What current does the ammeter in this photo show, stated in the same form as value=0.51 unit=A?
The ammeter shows value=0.4 unit=A
